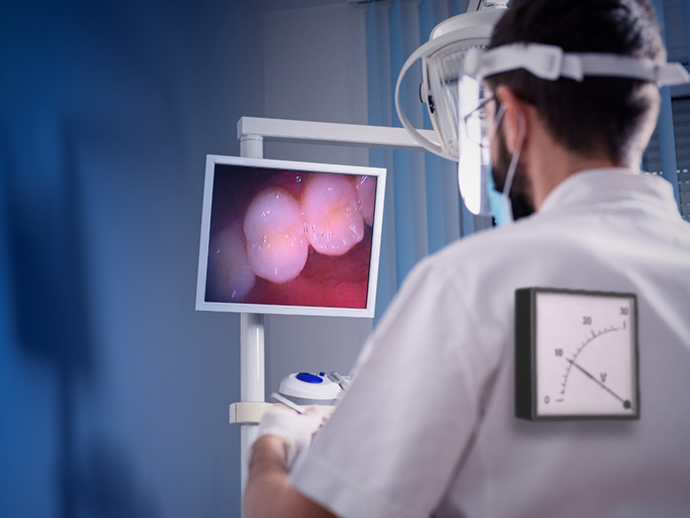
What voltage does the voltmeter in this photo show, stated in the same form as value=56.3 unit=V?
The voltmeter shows value=10 unit=V
